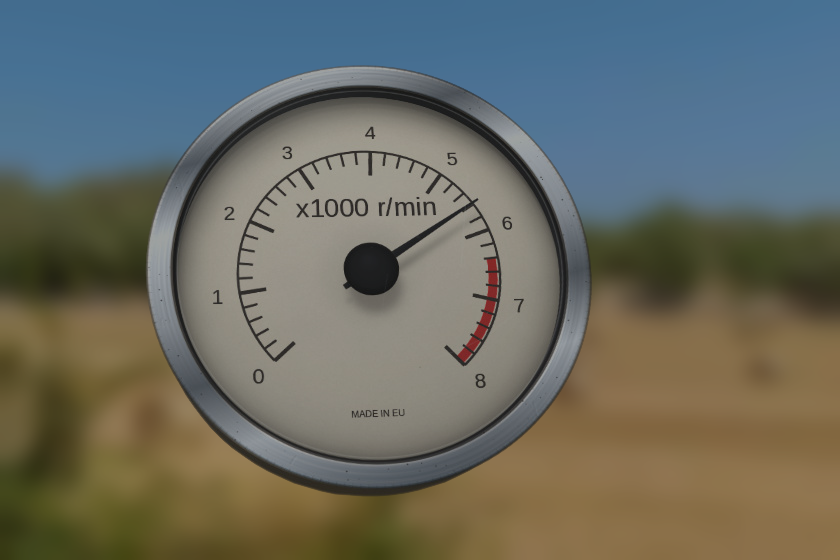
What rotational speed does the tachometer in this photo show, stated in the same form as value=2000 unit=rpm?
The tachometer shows value=5600 unit=rpm
